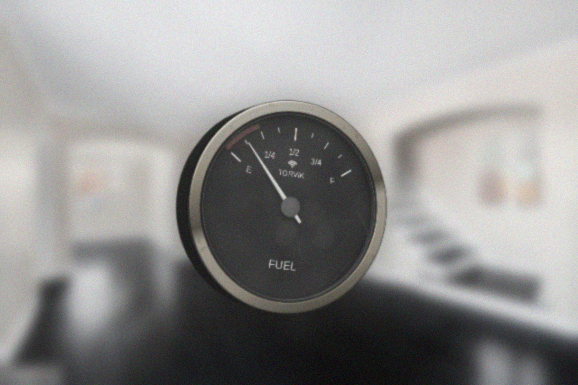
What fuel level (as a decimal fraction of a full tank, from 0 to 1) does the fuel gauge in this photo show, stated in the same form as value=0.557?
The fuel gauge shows value=0.125
